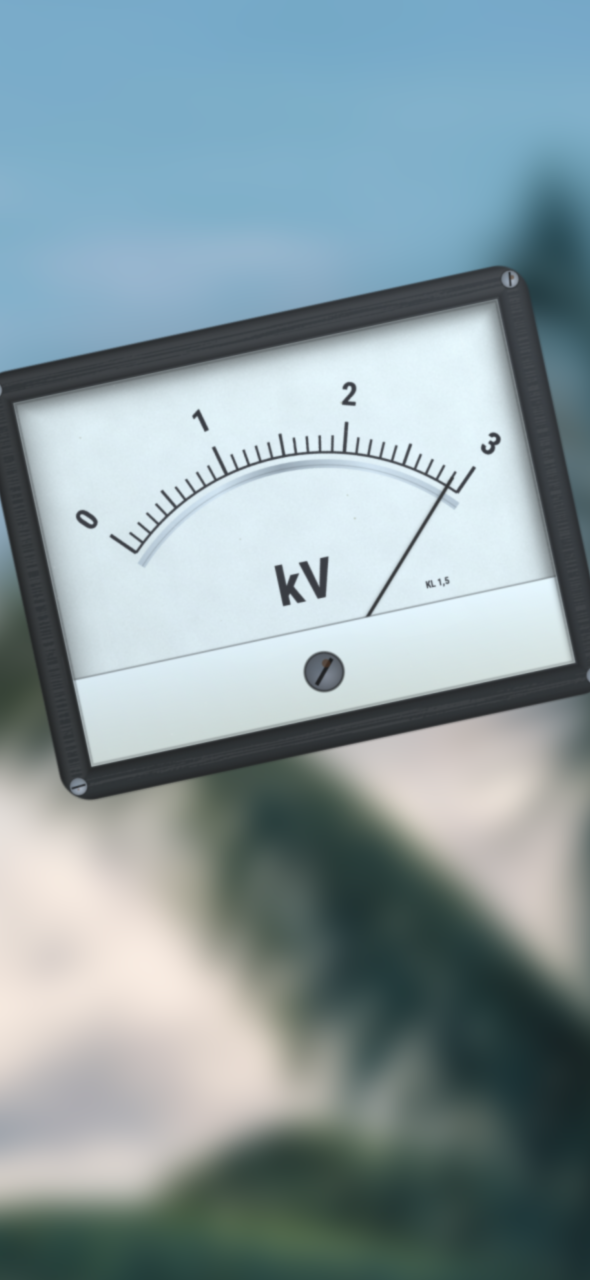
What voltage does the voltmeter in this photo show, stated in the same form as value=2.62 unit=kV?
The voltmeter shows value=2.9 unit=kV
